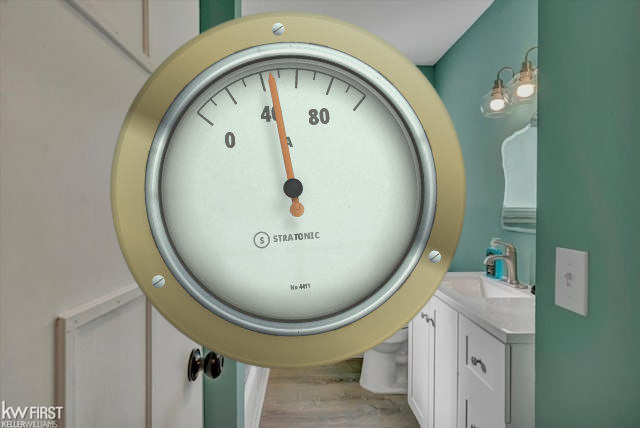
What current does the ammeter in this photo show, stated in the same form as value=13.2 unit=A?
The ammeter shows value=45 unit=A
